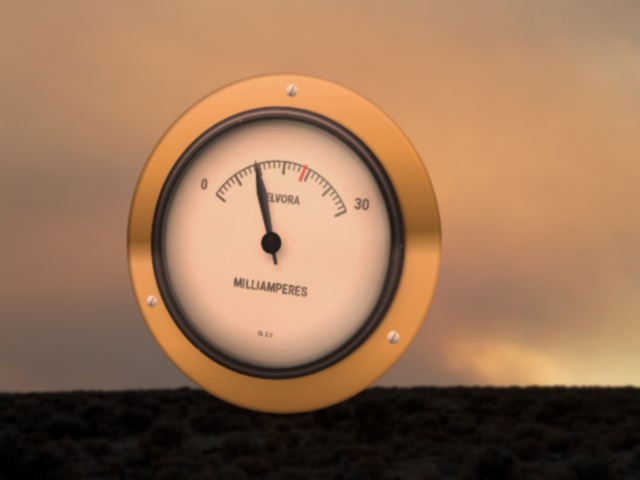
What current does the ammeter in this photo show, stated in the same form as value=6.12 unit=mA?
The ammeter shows value=10 unit=mA
